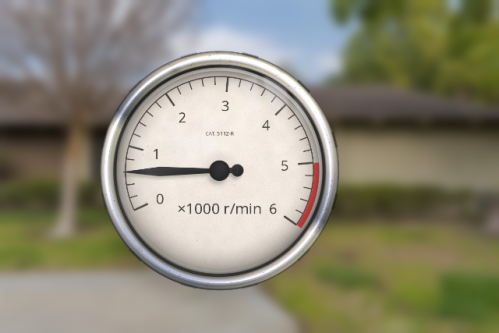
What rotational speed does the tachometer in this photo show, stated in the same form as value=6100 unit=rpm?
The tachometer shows value=600 unit=rpm
